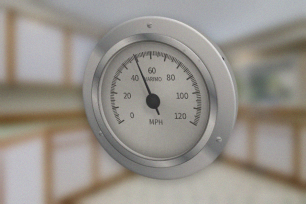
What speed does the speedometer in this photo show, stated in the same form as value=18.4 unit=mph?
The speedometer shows value=50 unit=mph
